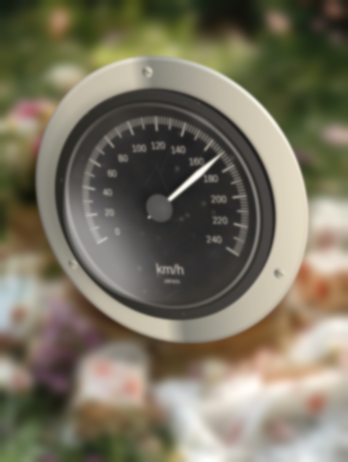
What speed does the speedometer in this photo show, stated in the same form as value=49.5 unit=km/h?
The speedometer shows value=170 unit=km/h
